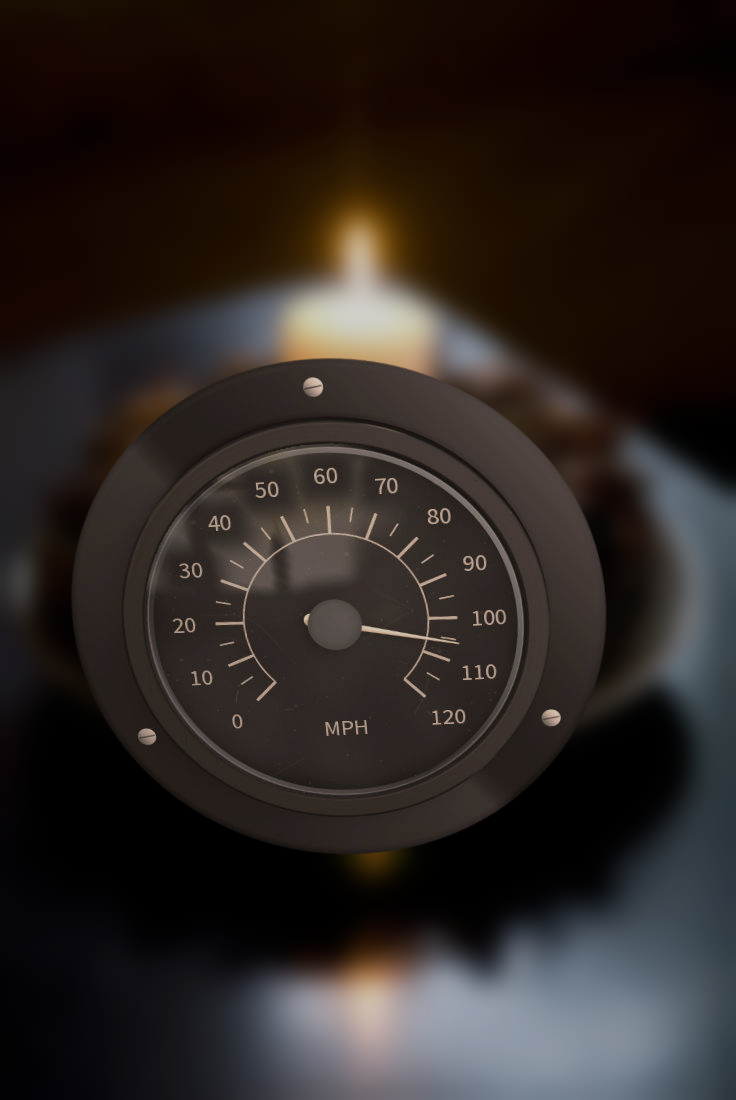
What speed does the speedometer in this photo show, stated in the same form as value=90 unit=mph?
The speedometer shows value=105 unit=mph
